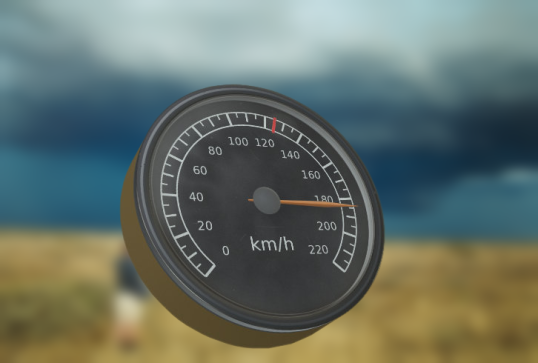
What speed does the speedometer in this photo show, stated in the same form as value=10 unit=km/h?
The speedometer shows value=185 unit=km/h
